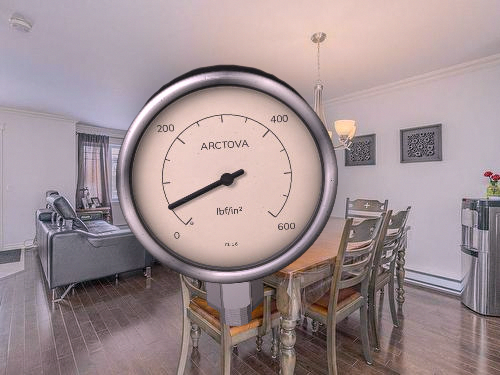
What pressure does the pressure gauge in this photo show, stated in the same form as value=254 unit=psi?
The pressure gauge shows value=50 unit=psi
